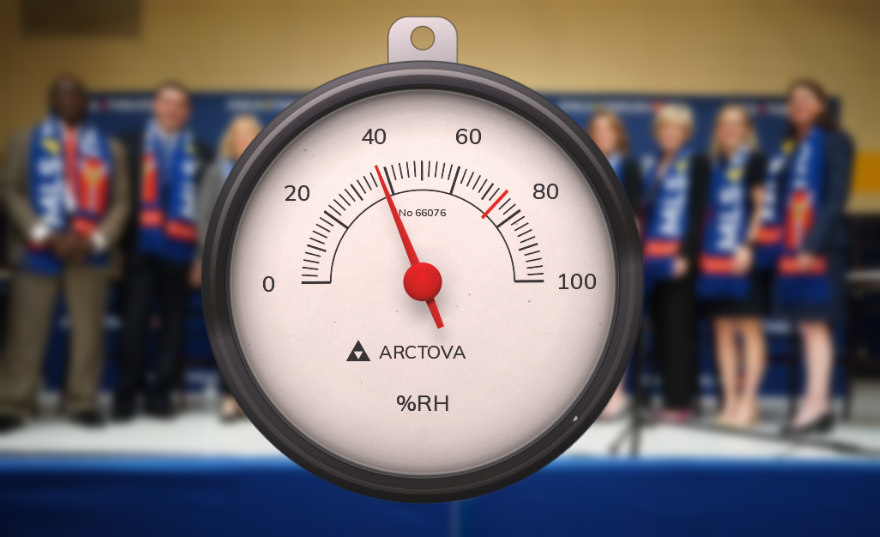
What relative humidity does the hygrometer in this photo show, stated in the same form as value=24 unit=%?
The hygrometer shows value=38 unit=%
